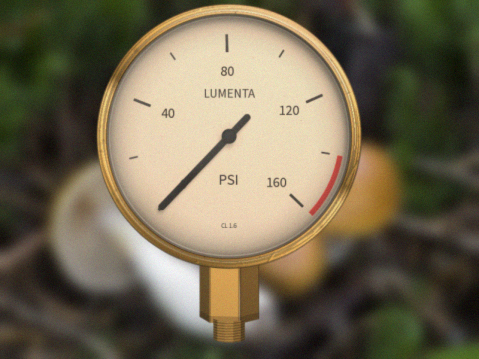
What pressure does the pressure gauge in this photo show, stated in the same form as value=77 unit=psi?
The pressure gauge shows value=0 unit=psi
